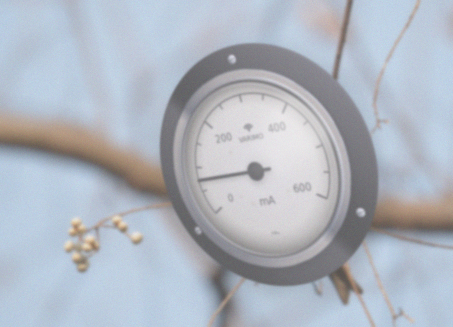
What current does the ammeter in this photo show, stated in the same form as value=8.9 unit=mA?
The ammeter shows value=75 unit=mA
